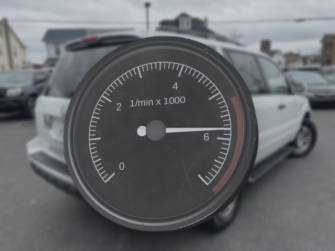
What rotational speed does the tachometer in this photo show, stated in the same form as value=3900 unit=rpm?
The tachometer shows value=5800 unit=rpm
